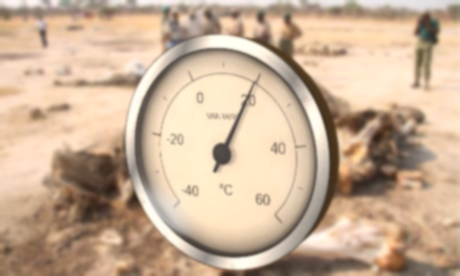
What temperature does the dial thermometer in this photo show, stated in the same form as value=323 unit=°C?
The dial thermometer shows value=20 unit=°C
